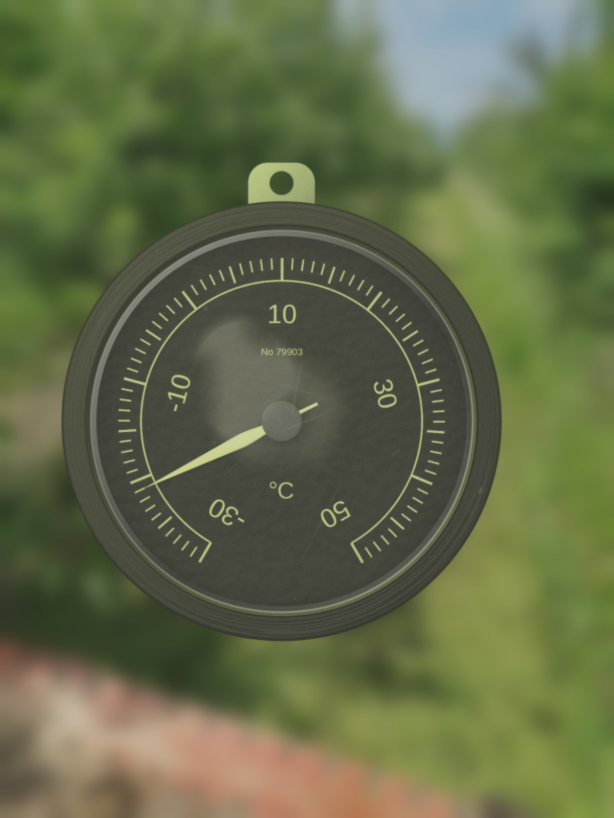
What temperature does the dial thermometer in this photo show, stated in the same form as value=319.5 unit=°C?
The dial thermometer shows value=-21 unit=°C
